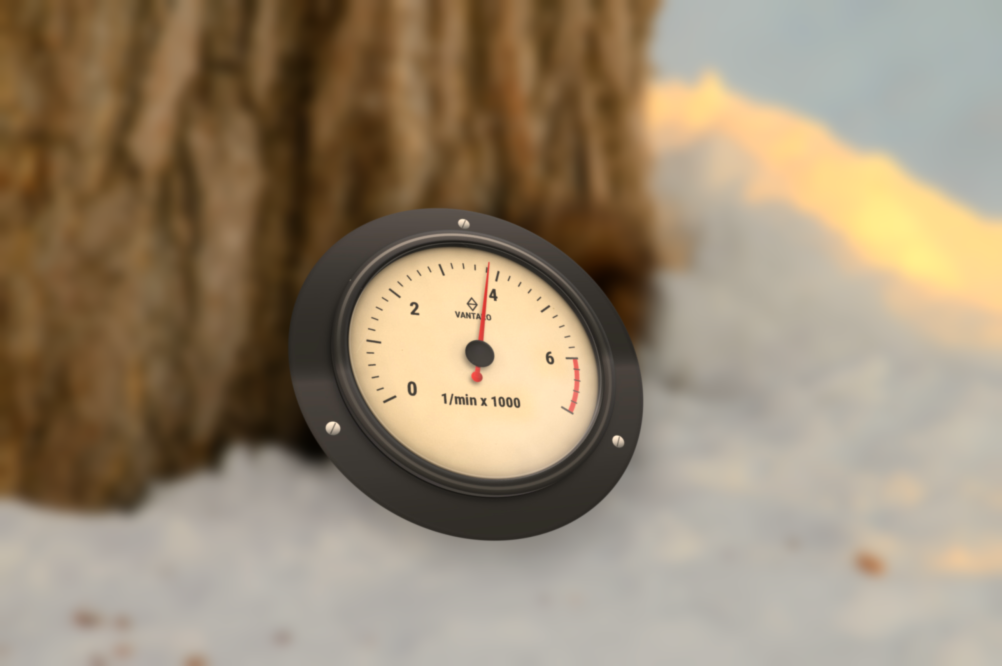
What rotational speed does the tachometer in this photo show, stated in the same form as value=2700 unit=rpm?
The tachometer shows value=3800 unit=rpm
